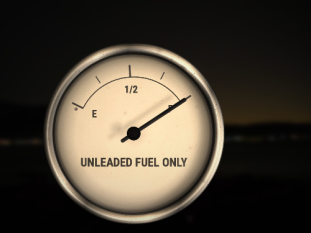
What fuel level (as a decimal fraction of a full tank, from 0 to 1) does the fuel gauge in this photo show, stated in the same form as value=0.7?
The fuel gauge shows value=1
